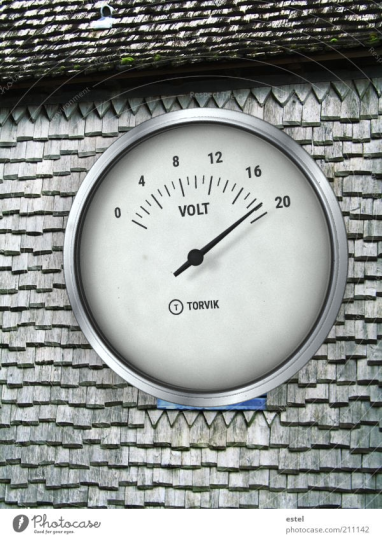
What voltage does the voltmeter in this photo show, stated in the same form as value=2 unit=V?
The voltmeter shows value=19 unit=V
